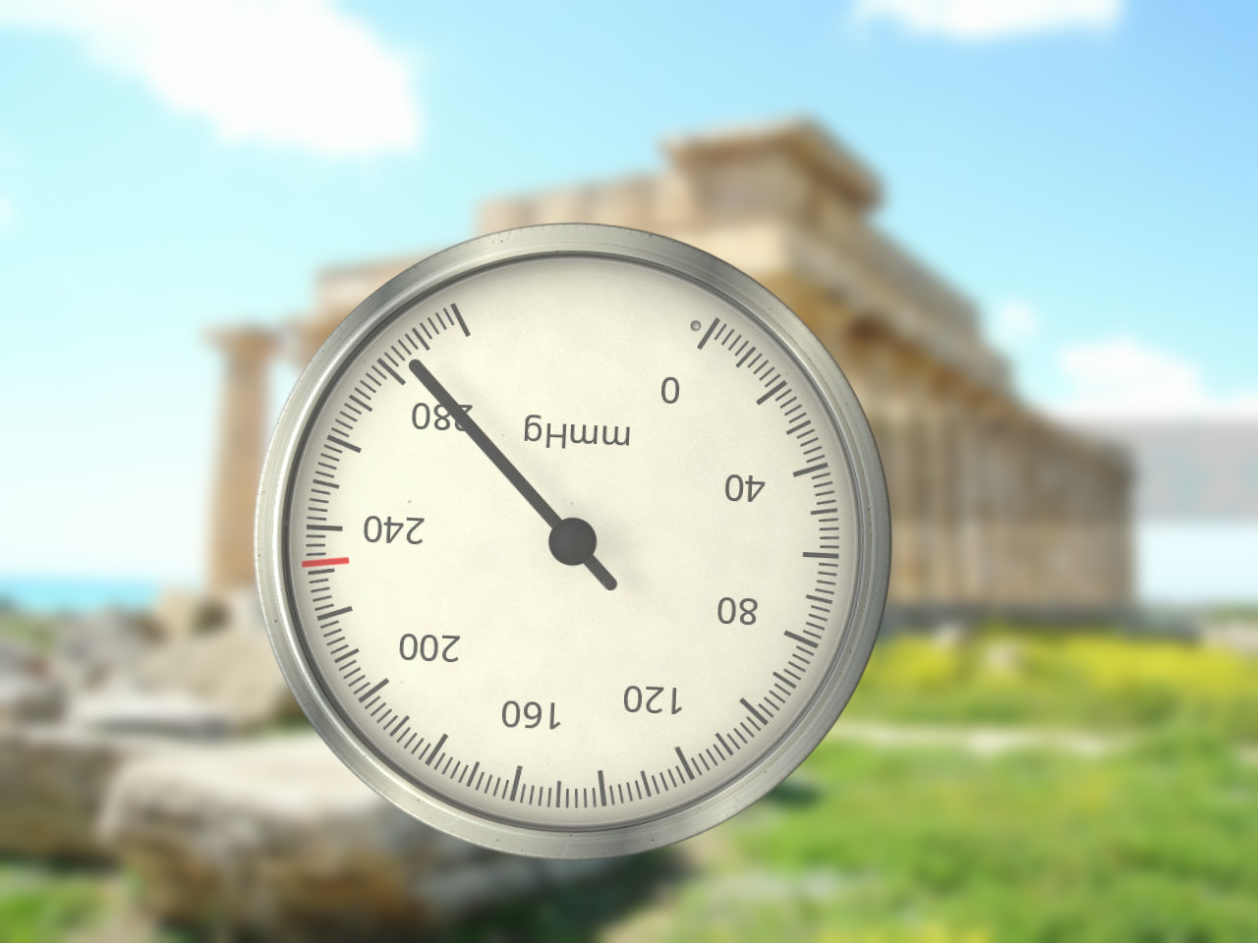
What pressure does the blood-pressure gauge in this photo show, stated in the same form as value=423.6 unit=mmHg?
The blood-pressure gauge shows value=285 unit=mmHg
